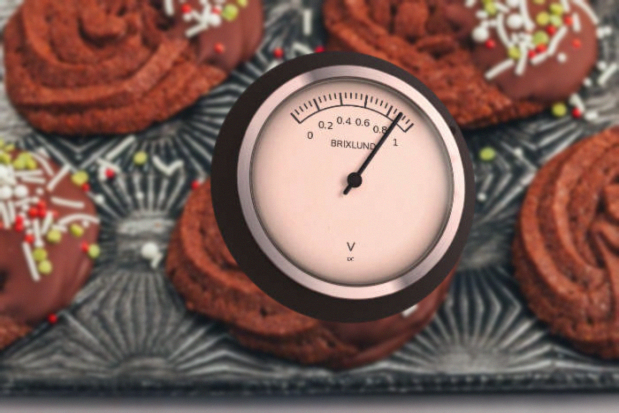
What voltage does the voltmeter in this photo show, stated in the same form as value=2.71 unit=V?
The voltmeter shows value=0.88 unit=V
